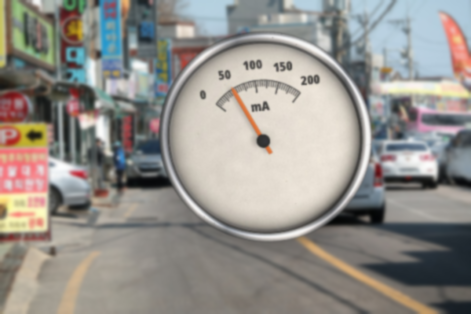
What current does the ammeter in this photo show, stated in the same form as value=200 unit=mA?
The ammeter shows value=50 unit=mA
